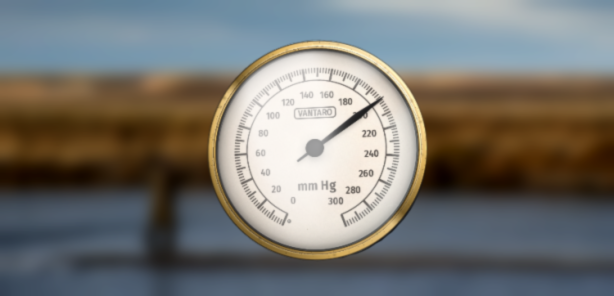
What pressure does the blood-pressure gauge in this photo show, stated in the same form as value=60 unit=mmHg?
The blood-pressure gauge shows value=200 unit=mmHg
